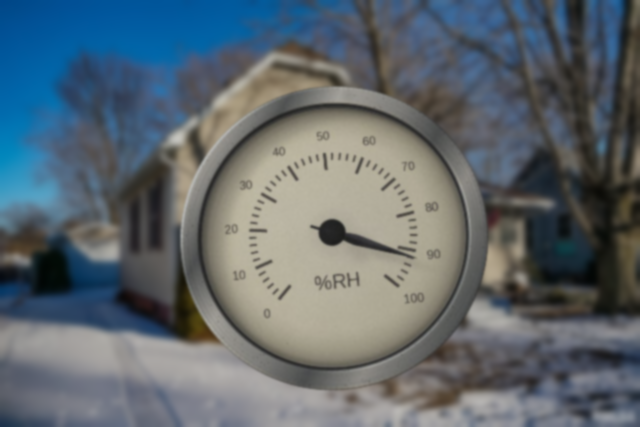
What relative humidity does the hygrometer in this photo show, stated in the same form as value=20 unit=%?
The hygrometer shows value=92 unit=%
